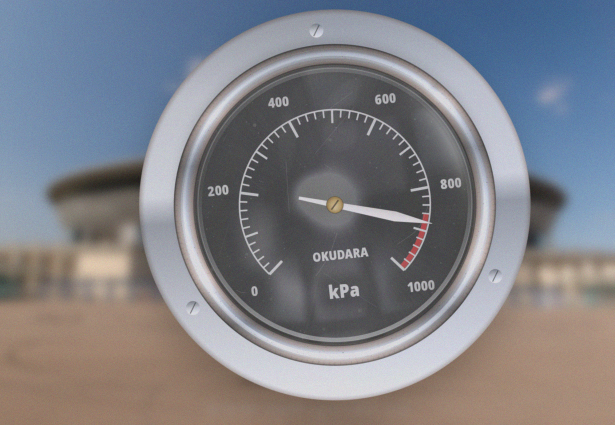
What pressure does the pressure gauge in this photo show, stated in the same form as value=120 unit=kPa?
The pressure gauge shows value=880 unit=kPa
